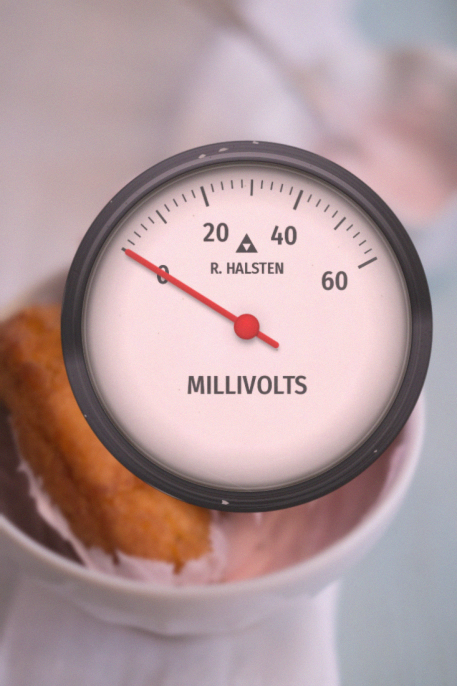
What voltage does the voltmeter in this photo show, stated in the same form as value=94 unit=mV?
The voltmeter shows value=0 unit=mV
